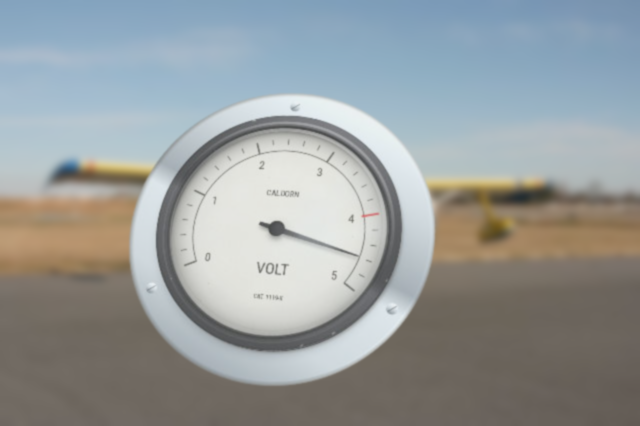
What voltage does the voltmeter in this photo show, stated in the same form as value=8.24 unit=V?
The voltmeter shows value=4.6 unit=V
